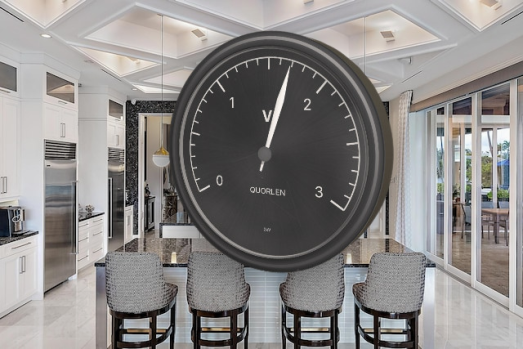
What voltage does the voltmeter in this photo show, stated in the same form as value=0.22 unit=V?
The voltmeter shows value=1.7 unit=V
